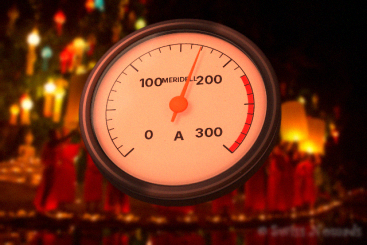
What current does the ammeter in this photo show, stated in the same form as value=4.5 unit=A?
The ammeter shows value=170 unit=A
